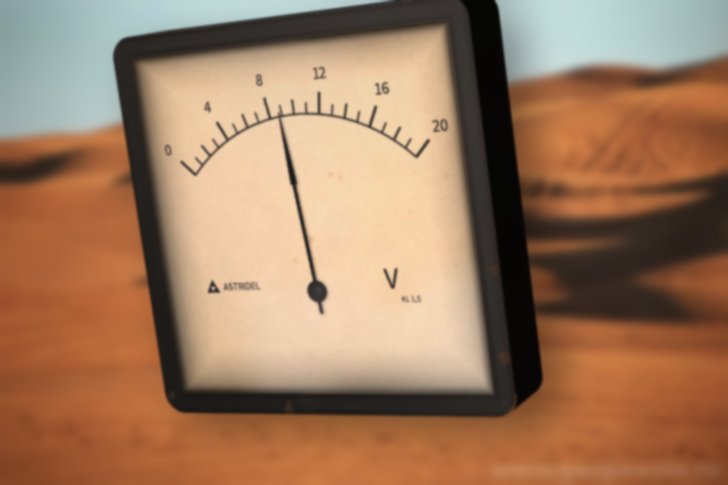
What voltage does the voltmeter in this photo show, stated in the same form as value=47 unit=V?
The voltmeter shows value=9 unit=V
